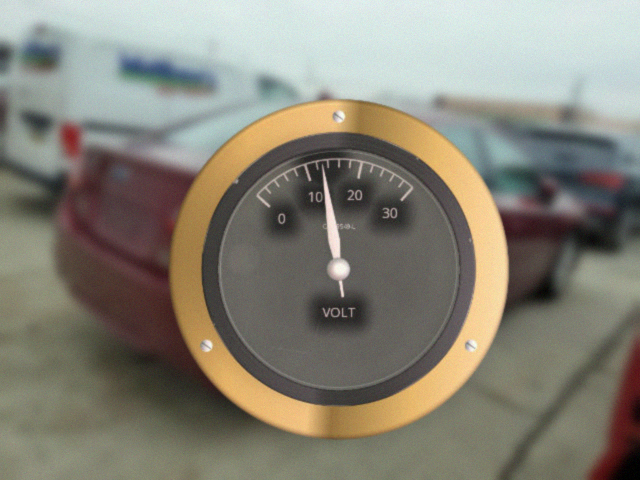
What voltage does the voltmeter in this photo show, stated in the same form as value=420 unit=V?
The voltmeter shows value=13 unit=V
